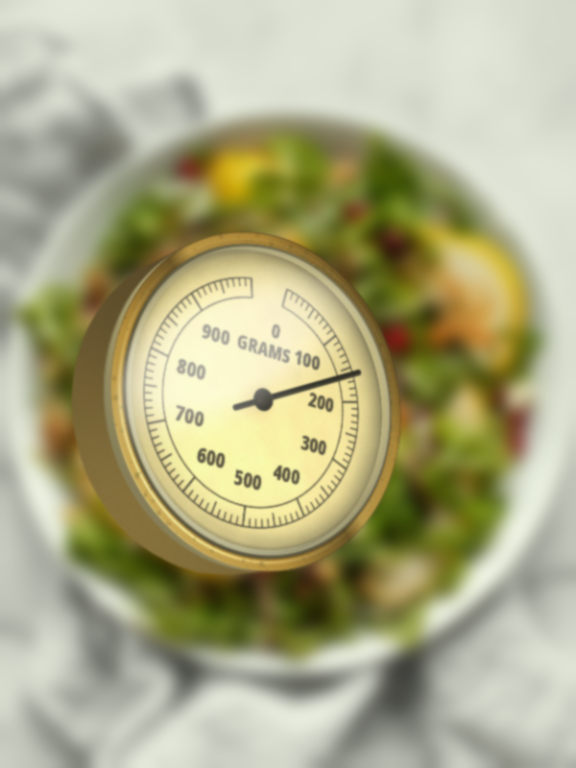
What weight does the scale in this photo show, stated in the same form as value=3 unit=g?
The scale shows value=160 unit=g
